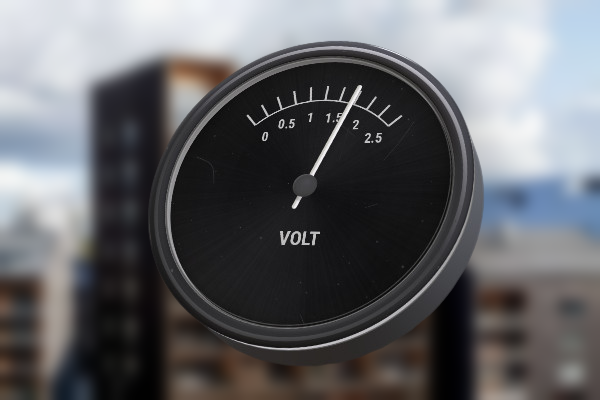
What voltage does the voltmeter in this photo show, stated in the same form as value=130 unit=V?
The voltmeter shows value=1.75 unit=V
